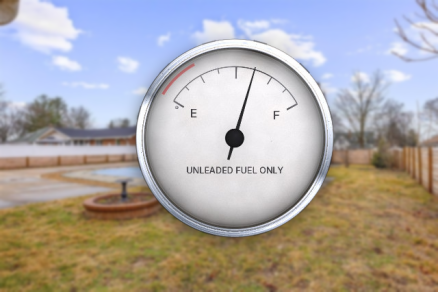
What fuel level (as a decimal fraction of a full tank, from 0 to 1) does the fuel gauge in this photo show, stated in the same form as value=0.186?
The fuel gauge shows value=0.625
